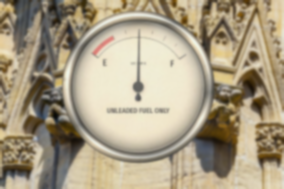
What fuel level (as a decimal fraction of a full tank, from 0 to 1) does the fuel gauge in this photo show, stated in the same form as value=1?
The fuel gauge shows value=0.5
